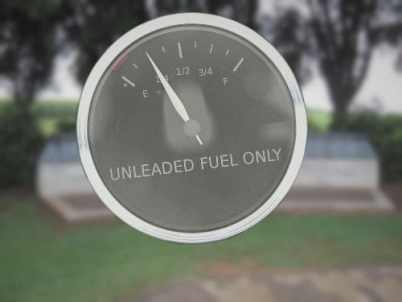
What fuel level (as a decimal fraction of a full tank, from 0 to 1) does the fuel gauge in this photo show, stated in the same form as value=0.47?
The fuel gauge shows value=0.25
